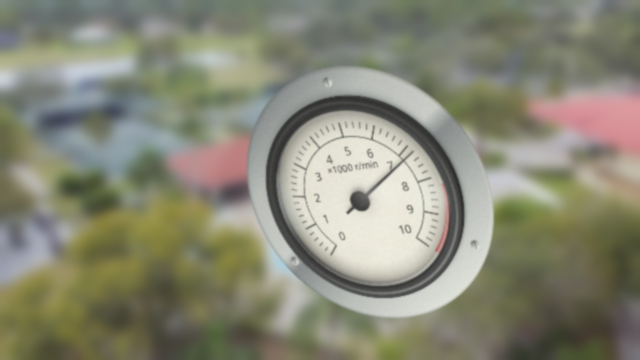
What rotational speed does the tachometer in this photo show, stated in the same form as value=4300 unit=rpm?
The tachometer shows value=7200 unit=rpm
